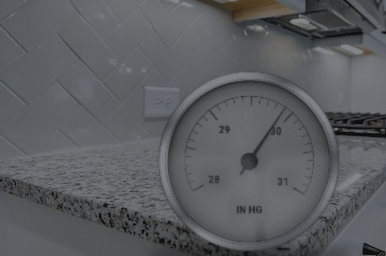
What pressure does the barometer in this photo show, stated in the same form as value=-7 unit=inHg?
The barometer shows value=29.9 unit=inHg
